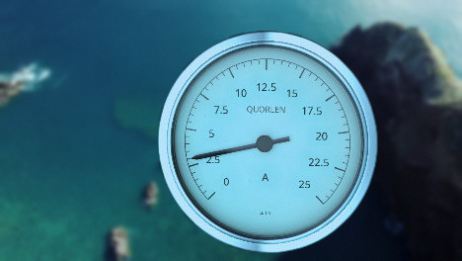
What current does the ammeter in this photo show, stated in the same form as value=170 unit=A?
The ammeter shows value=3 unit=A
